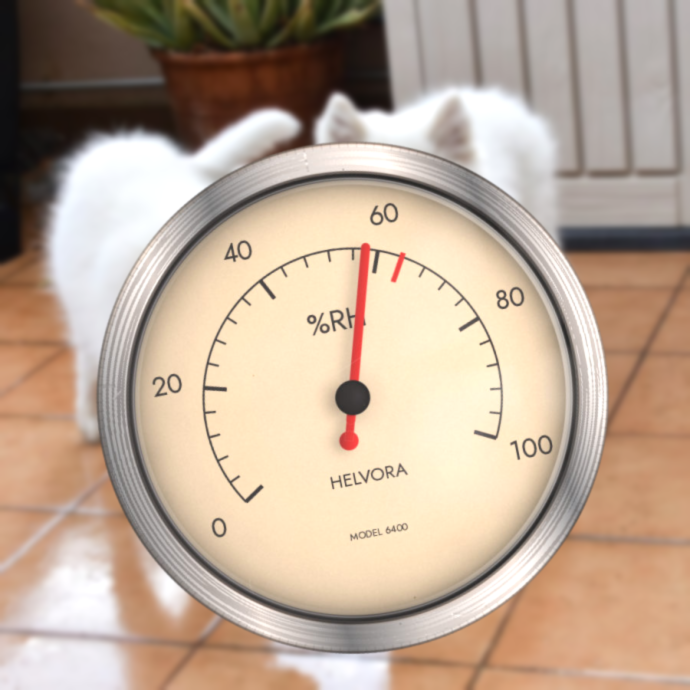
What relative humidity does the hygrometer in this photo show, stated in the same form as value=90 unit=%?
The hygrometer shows value=58 unit=%
